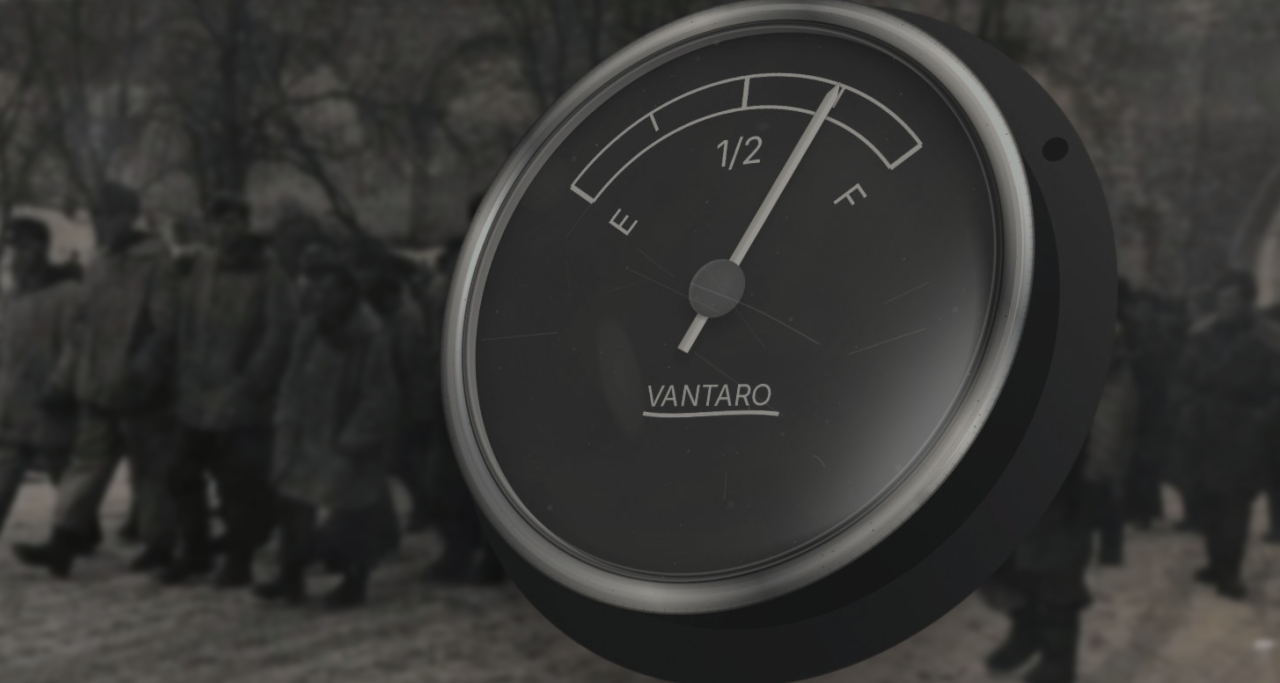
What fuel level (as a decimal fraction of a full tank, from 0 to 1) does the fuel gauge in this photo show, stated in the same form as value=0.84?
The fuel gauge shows value=0.75
